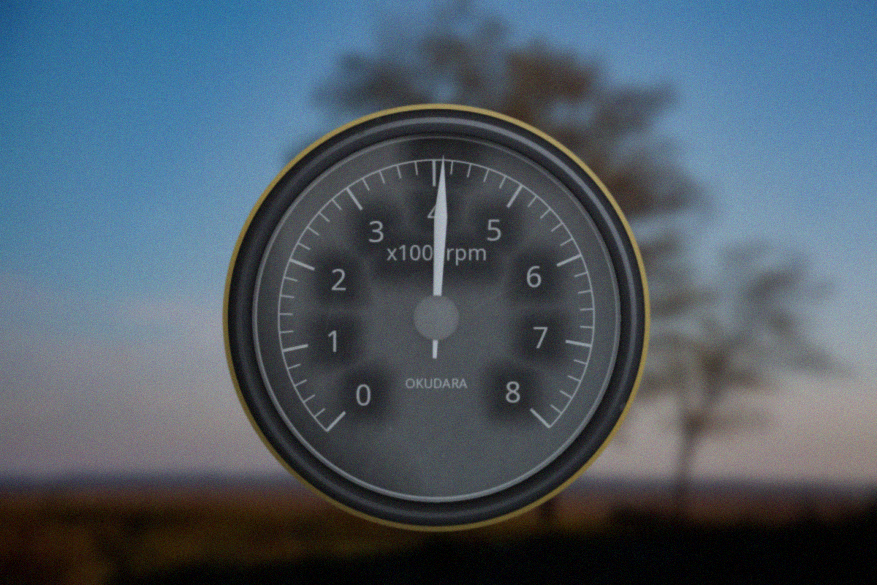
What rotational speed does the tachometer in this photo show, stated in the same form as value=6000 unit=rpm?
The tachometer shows value=4100 unit=rpm
